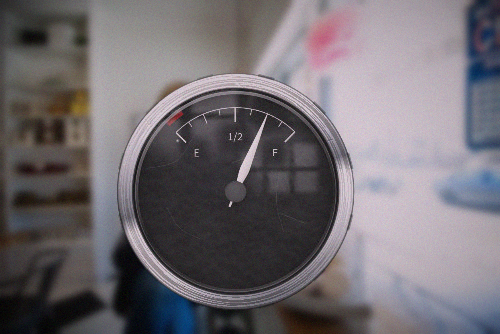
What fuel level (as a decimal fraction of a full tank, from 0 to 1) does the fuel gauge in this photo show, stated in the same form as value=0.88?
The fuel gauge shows value=0.75
